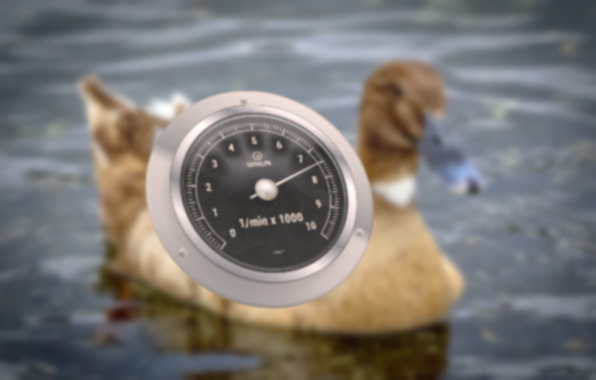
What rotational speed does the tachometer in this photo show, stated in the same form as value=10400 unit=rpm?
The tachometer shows value=7500 unit=rpm
